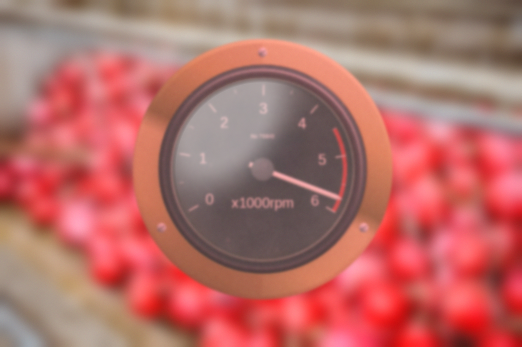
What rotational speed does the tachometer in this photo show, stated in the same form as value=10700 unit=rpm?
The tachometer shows value=5750 unit=rpm
